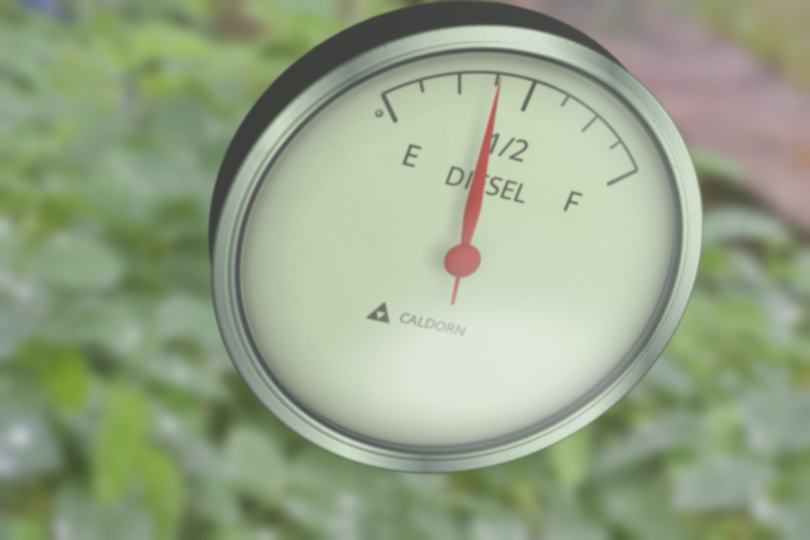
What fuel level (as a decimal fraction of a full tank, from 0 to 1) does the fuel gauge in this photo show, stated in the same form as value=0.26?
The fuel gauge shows value=0.375
